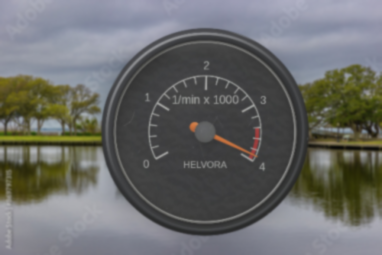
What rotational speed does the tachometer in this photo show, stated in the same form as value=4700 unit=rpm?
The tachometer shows value=3900 unit=rpm
